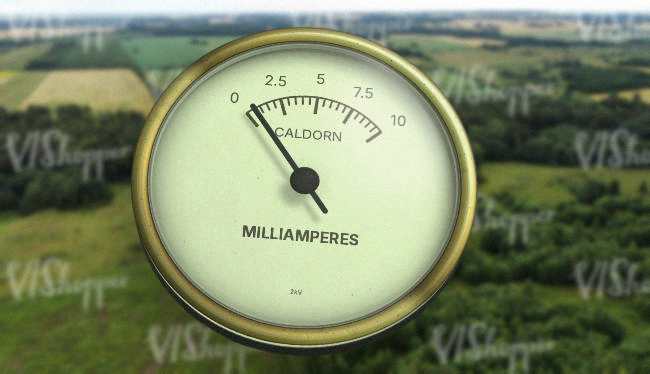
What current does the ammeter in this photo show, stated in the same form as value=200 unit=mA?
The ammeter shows value=0.5 unit=mA
